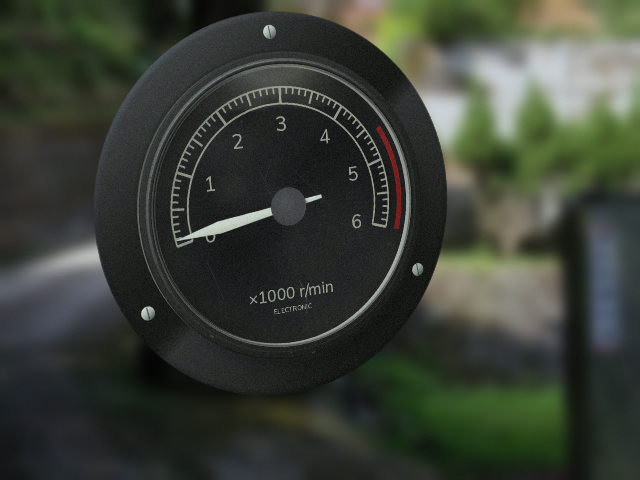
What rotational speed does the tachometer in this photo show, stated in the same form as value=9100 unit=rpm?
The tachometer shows value=100 unit=rpm
